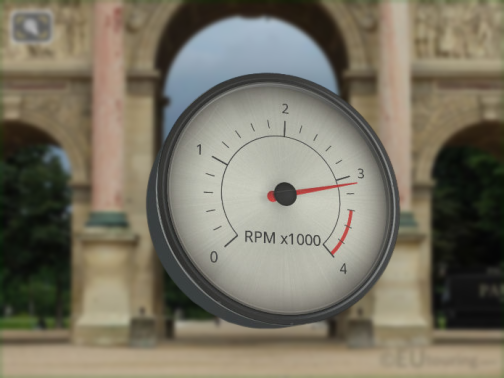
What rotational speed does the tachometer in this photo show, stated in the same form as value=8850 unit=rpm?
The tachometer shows value=3100 unit=rpm
